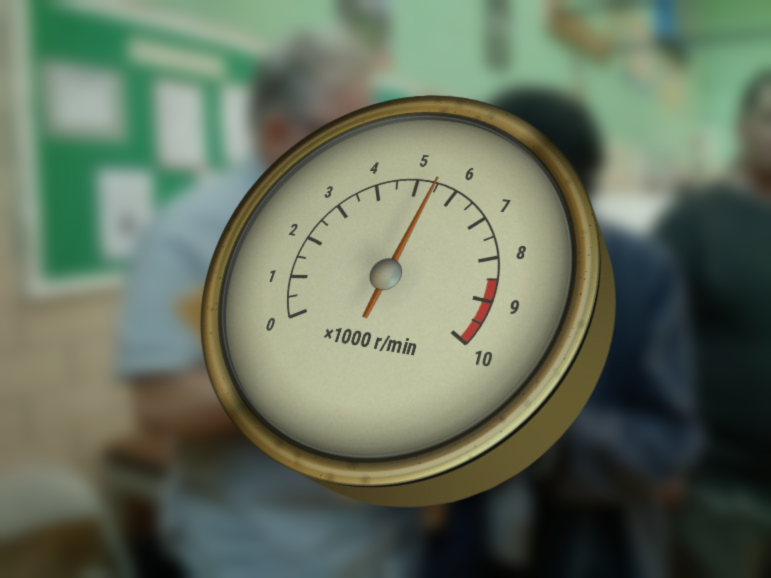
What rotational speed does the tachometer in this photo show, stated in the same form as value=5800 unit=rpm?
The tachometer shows value=5500 unit=rpm
